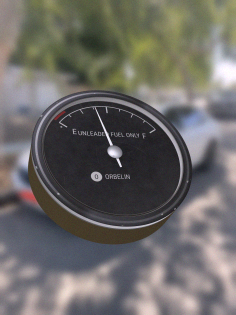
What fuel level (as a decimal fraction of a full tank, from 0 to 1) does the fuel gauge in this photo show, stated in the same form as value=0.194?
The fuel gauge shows value=0.375
